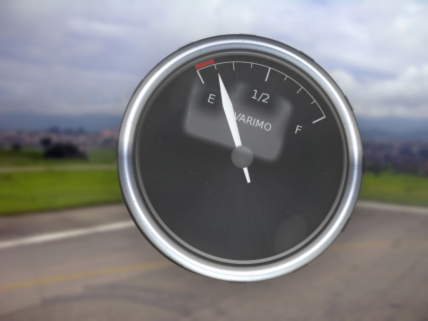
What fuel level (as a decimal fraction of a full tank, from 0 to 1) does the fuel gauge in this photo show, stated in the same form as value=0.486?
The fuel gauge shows value=0.125
